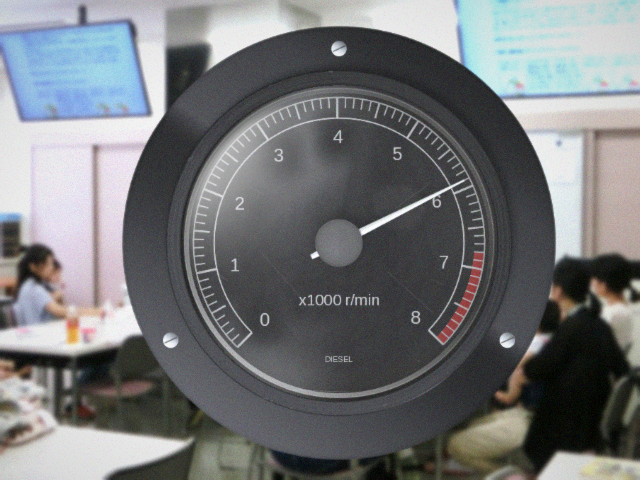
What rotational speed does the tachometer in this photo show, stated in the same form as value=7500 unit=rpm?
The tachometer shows value=5900 unit=rpm
